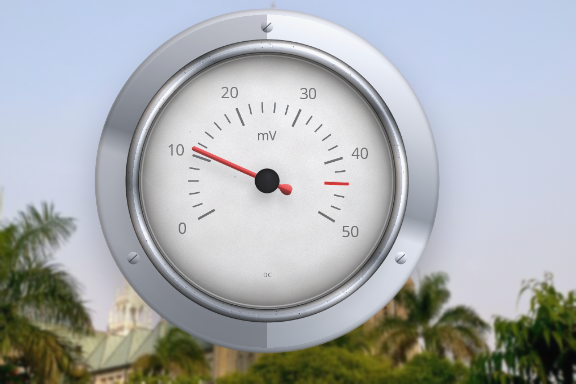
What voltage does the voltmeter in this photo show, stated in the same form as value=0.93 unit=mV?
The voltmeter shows value=11 unit=mV
